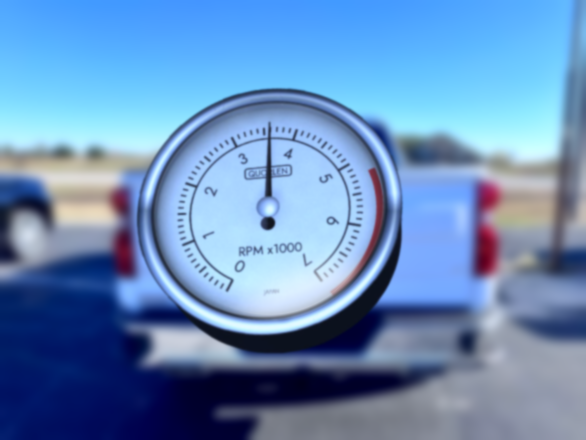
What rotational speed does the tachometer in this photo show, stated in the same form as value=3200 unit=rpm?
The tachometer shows value=3600 unit=rpm
